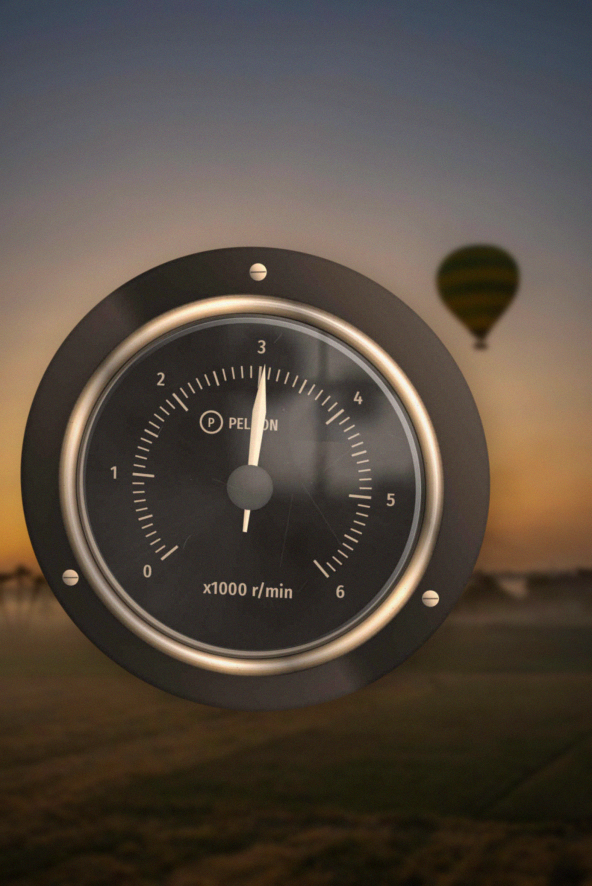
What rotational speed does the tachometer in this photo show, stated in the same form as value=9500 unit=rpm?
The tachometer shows value=3050 unit=rpm
